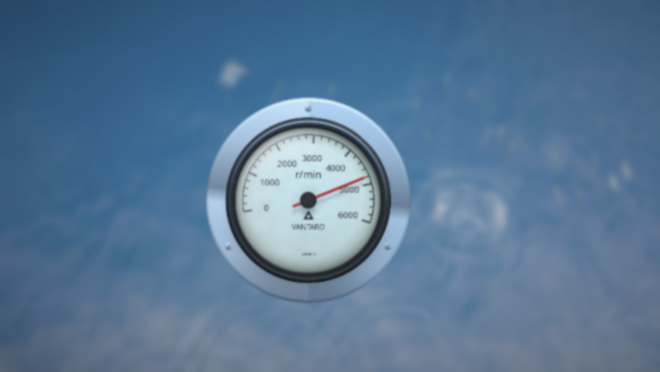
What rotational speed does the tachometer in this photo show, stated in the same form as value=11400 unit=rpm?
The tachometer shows value=4800 unit=rpm
